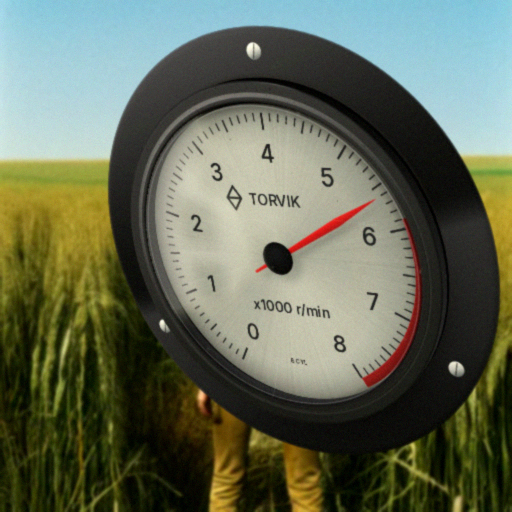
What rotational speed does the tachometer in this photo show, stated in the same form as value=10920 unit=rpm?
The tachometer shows value=5600 unit=rpm
